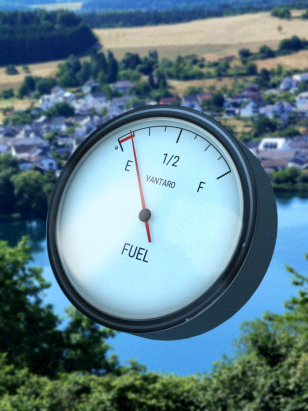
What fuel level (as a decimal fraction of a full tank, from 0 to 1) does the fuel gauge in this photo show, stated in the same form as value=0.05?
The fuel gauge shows value=0.125
